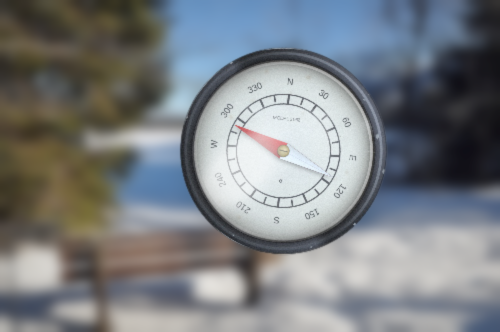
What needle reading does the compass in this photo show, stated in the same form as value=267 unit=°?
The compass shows value=292.5 unit=°
